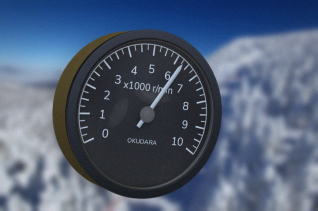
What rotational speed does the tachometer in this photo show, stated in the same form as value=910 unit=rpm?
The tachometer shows value=6250 unit=rpm
